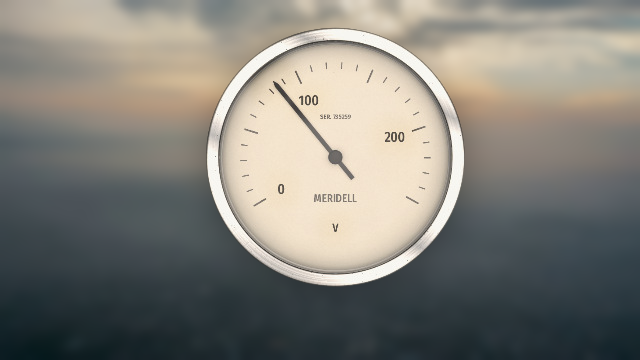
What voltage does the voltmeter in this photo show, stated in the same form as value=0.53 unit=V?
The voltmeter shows value=85 unit=V
